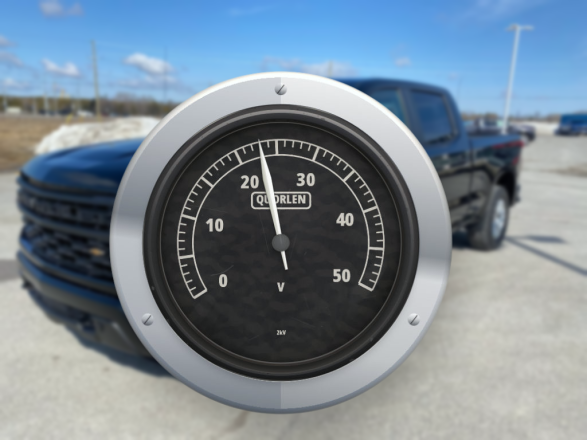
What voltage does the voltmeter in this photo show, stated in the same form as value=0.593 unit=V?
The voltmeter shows value=23 unit=V
